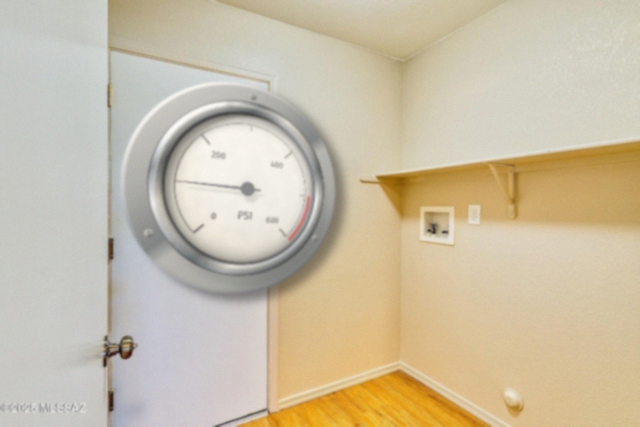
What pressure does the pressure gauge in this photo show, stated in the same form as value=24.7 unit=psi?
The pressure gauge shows value=100 unit=psi
